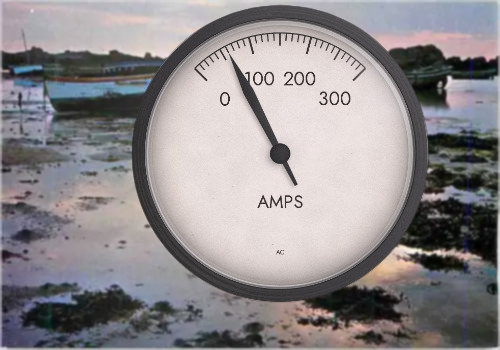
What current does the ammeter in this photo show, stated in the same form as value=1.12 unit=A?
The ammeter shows value=60 unit=A
